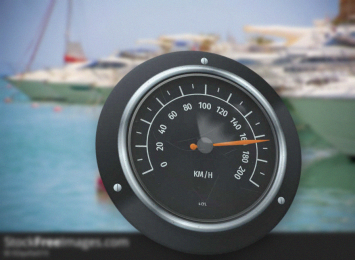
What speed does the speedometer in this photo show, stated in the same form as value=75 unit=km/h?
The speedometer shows value=165 unit=km/h
